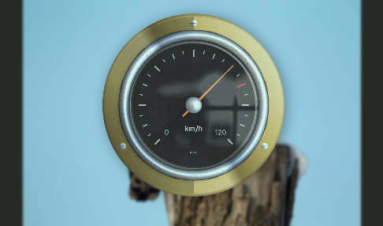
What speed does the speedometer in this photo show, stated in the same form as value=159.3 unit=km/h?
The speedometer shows value=80 unit=km/h
